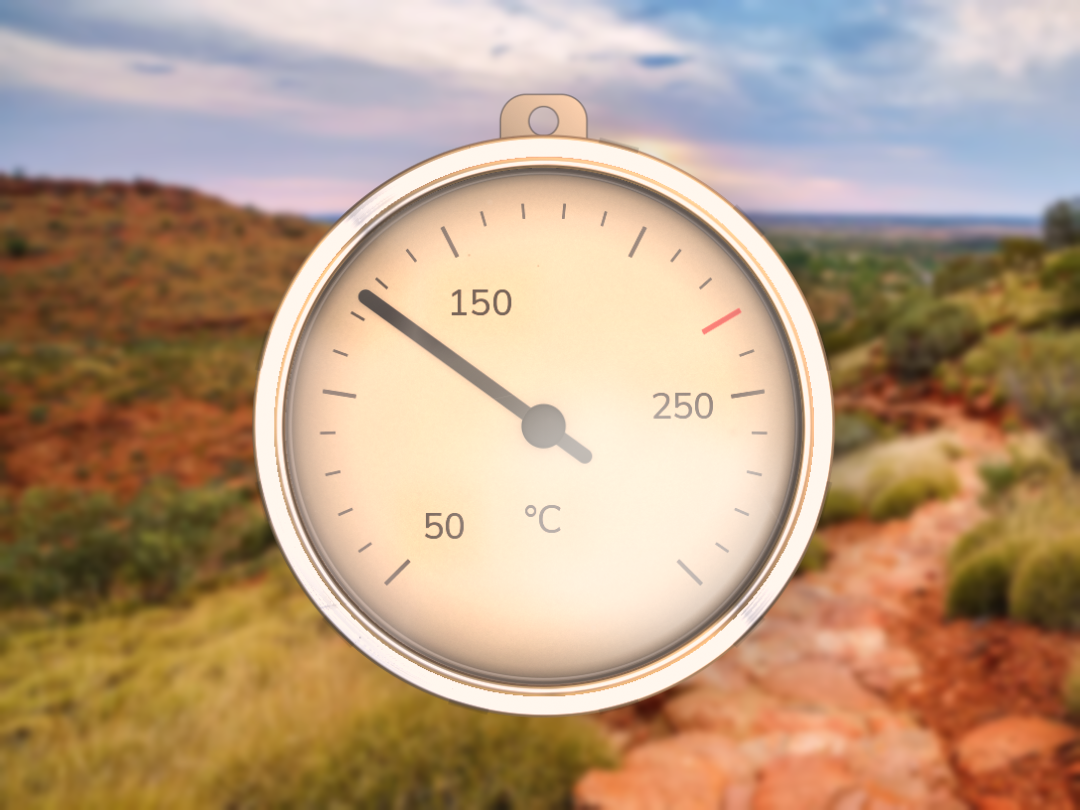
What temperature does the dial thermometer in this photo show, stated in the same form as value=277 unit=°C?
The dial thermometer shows value=125 unit=°C
